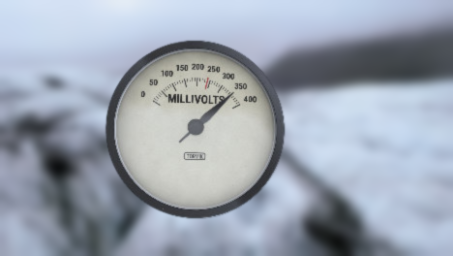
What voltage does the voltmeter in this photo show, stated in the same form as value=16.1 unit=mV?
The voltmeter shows value=350 unit=mV
